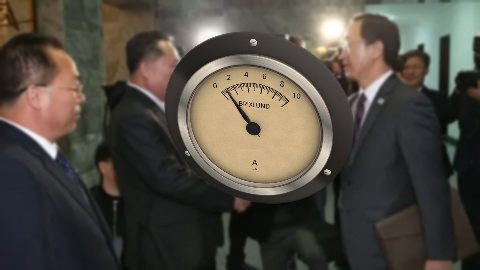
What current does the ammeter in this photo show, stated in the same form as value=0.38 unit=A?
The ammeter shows value=1 unit=A
